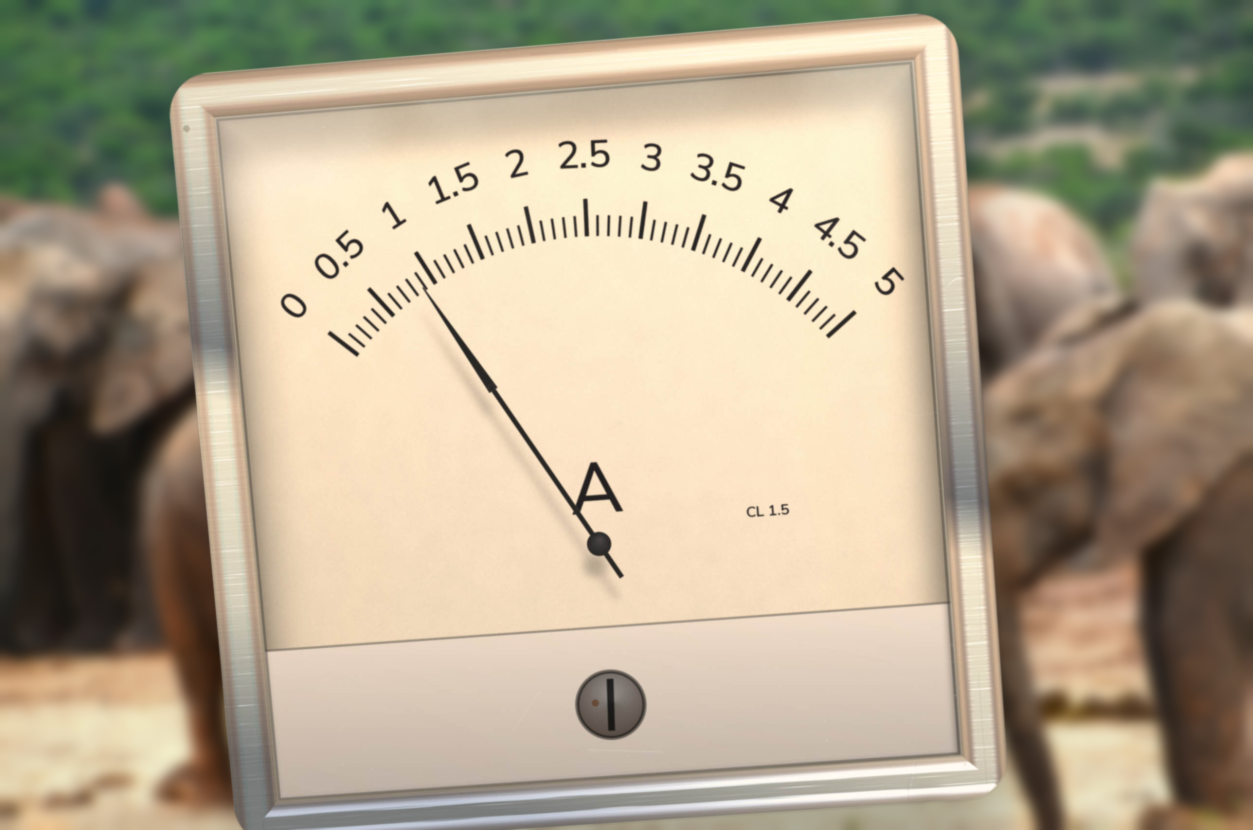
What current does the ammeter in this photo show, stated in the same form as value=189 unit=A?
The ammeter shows value=0.9 unit=A
